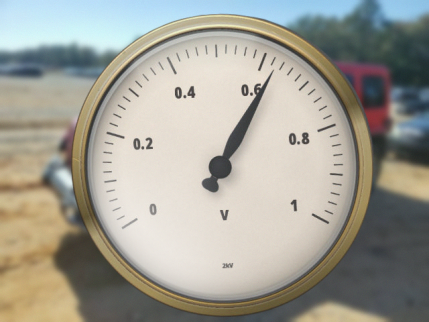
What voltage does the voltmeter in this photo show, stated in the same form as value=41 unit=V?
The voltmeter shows value=0.63 unit=V
